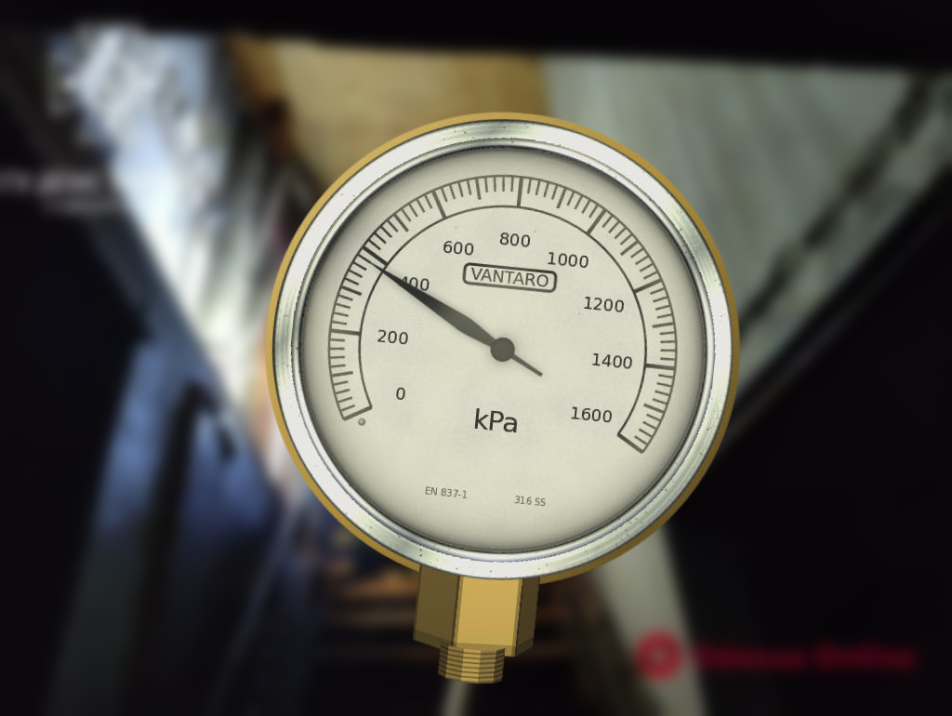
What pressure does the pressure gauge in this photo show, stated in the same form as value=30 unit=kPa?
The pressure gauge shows value=380 unit=kPa
